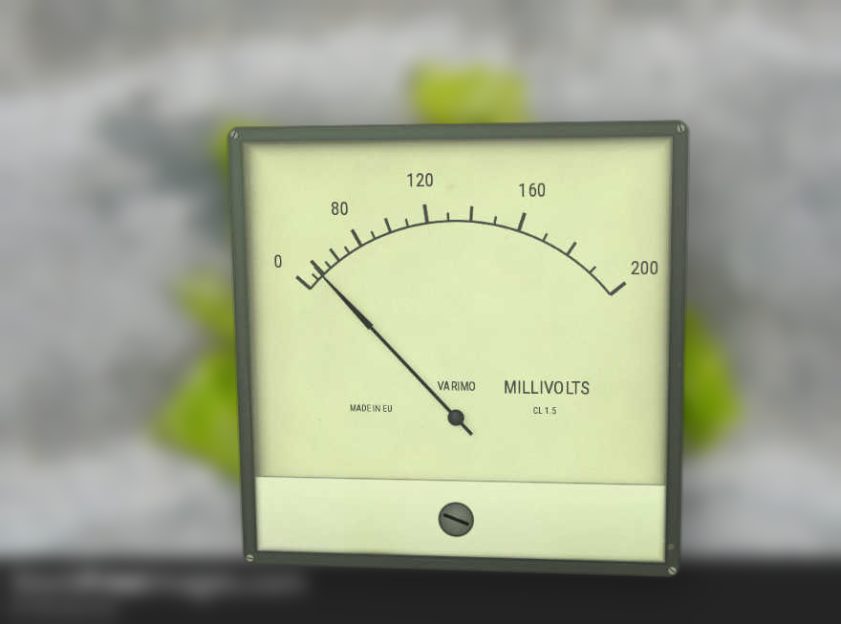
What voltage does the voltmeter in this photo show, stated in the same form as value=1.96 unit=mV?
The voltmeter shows value=40 unit=mV
